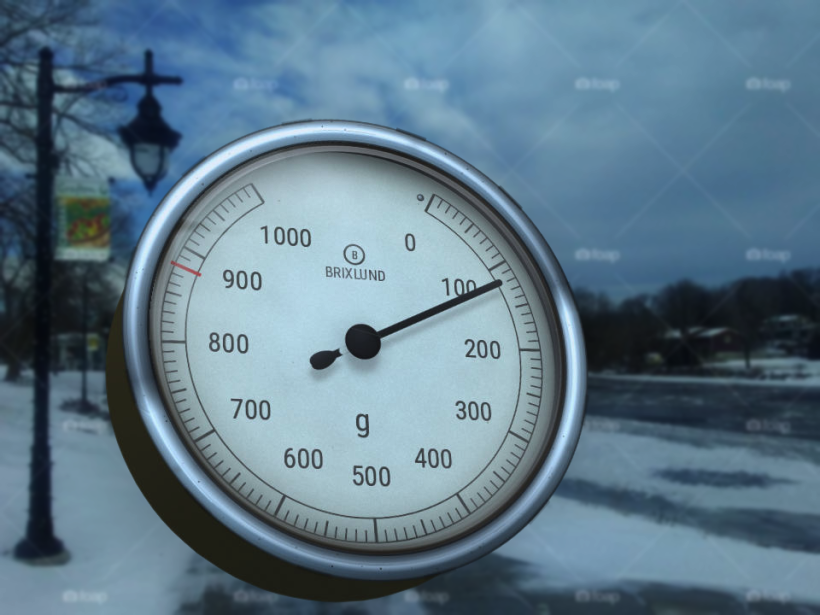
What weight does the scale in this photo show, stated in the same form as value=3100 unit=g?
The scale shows value=120 unit=g
